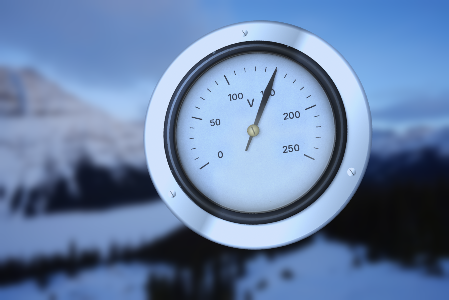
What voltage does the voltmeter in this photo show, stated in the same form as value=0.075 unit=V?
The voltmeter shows value=150 unit=V
